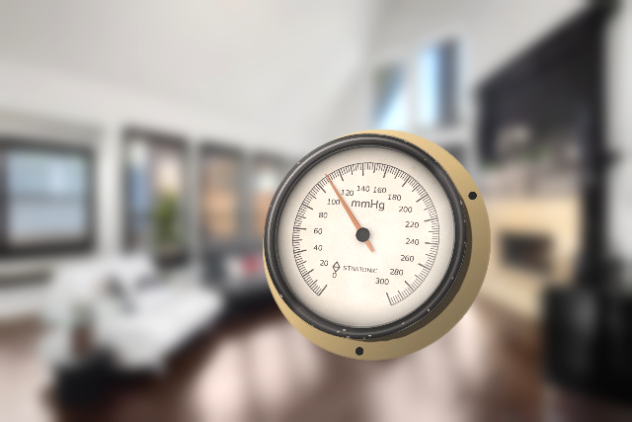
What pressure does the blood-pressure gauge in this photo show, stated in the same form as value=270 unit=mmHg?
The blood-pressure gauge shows value=110 unit=mmHg
